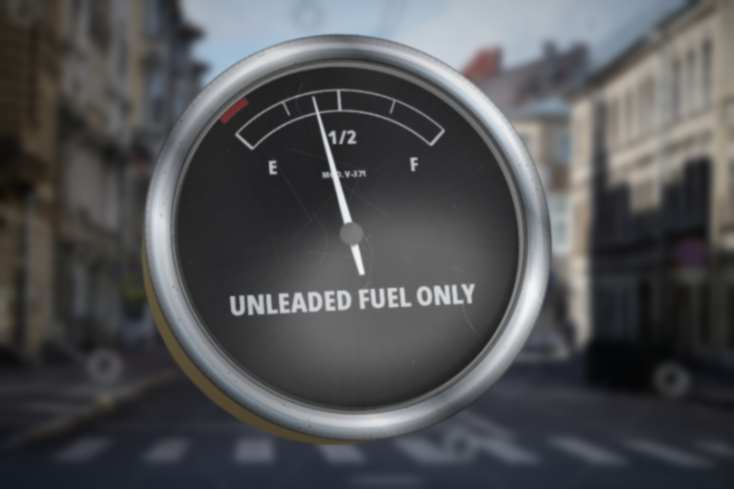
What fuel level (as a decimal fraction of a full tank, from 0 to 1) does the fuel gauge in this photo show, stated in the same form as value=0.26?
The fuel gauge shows value=0.375
